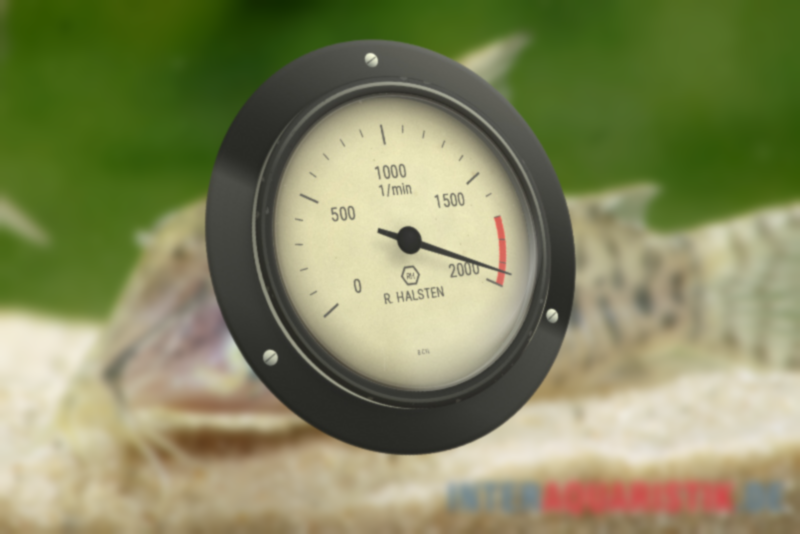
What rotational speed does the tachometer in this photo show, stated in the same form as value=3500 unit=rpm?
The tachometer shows value=1950 unit=rpm
